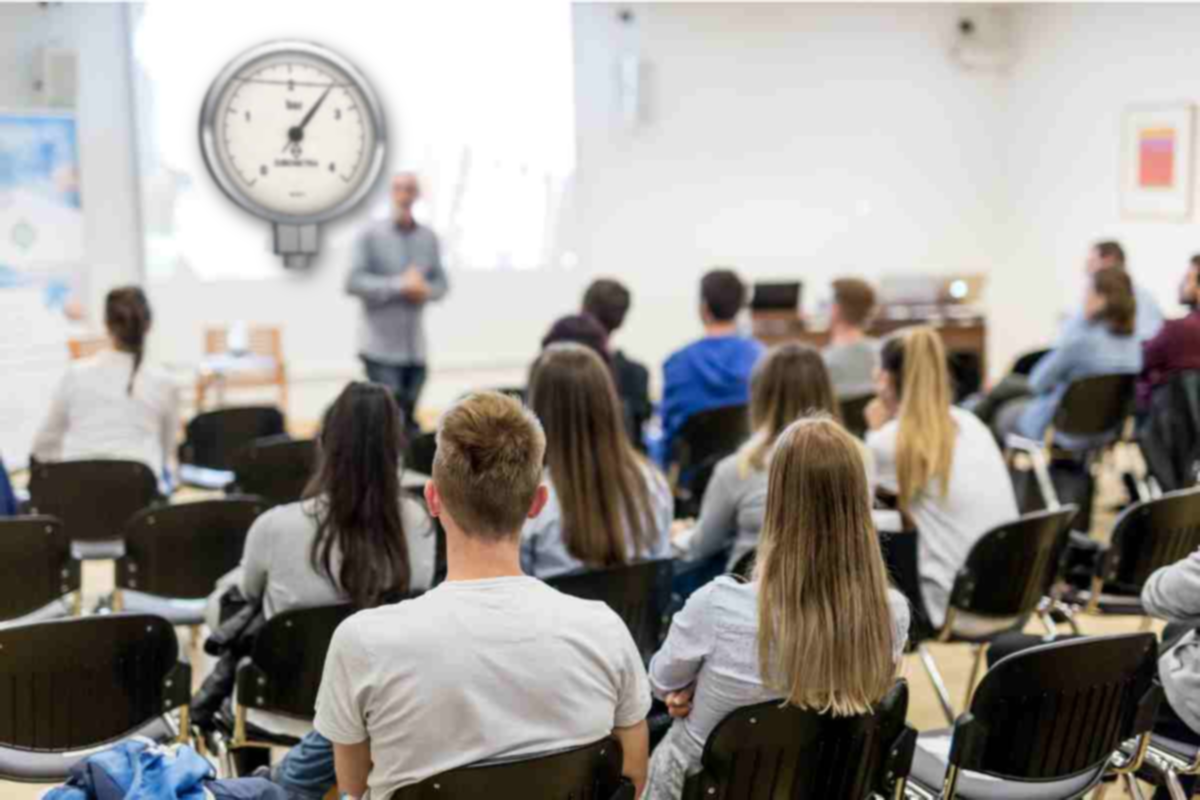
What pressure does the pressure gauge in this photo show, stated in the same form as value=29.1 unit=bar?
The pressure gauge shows value=2.6 unit=bar
